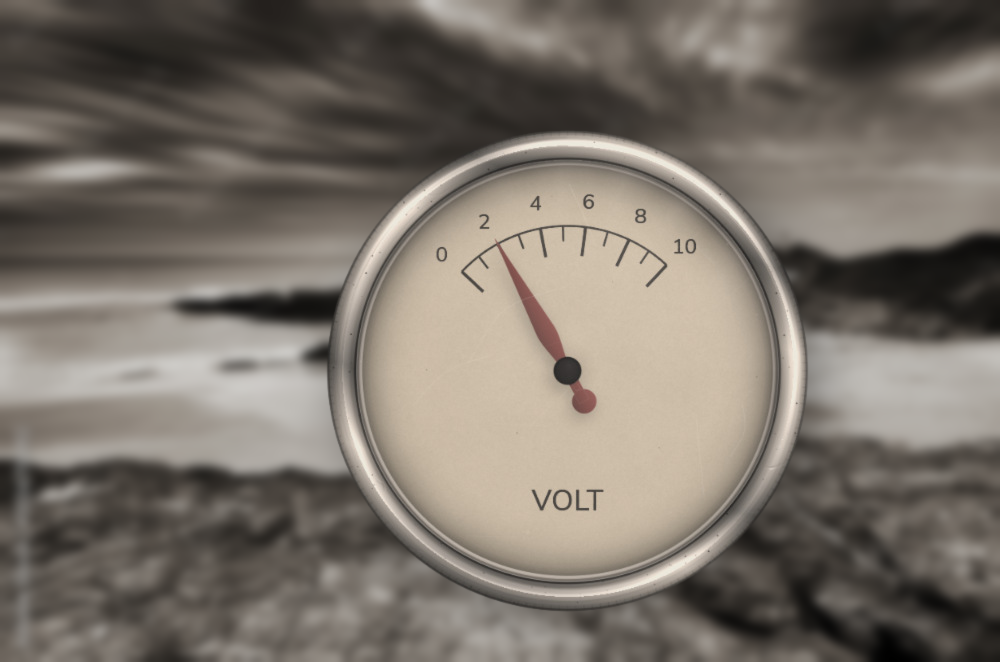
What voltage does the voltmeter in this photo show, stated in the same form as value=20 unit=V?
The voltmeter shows value=2 unit=V
